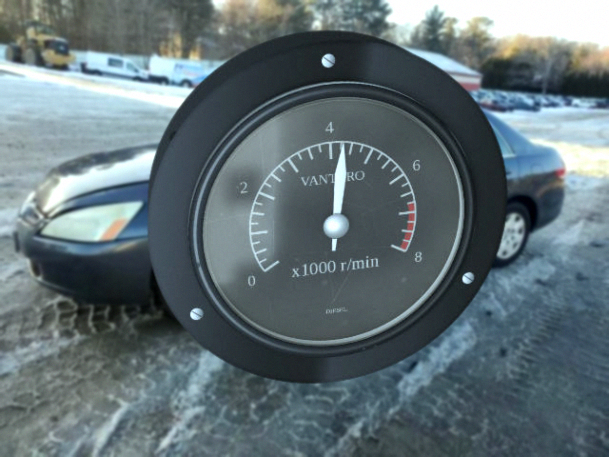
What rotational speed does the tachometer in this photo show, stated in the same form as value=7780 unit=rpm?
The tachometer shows value=4250 unit=rpm
